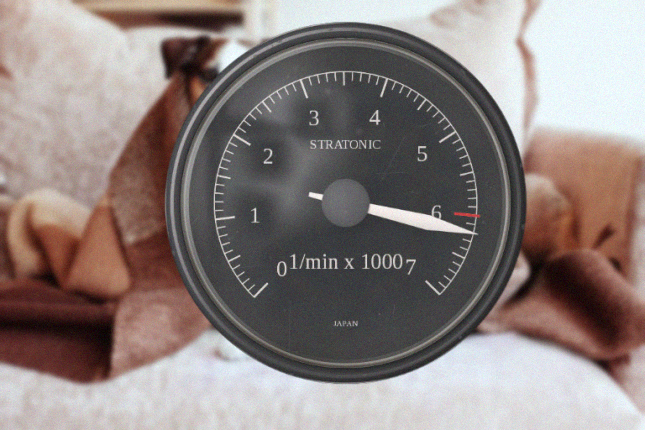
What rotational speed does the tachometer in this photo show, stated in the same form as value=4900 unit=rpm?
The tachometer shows value=6200 unit=rpm
